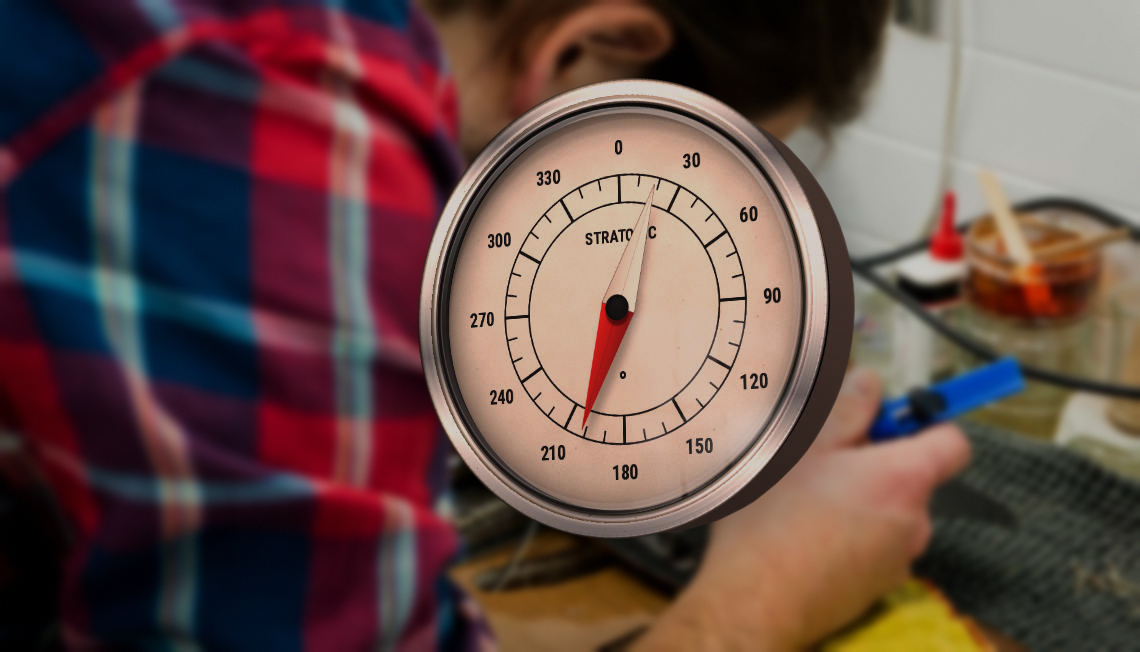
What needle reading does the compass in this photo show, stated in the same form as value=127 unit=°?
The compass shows value=200 unit=°
